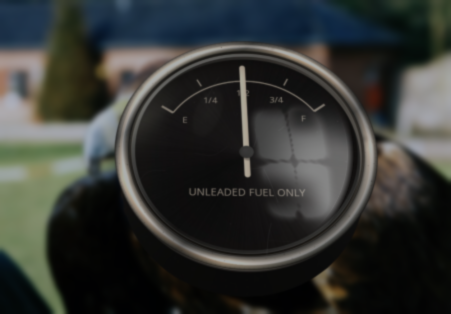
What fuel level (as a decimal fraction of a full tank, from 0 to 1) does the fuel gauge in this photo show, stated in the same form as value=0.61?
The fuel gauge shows value=0.5
